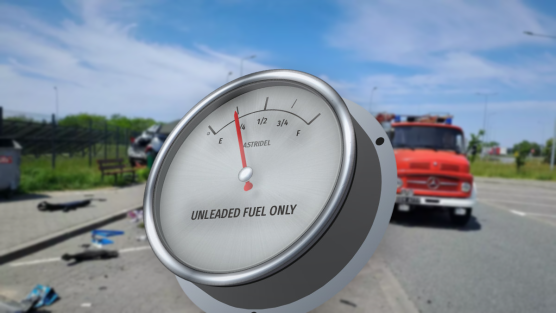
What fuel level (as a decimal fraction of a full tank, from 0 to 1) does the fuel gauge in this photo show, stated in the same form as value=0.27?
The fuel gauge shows value=0.25
